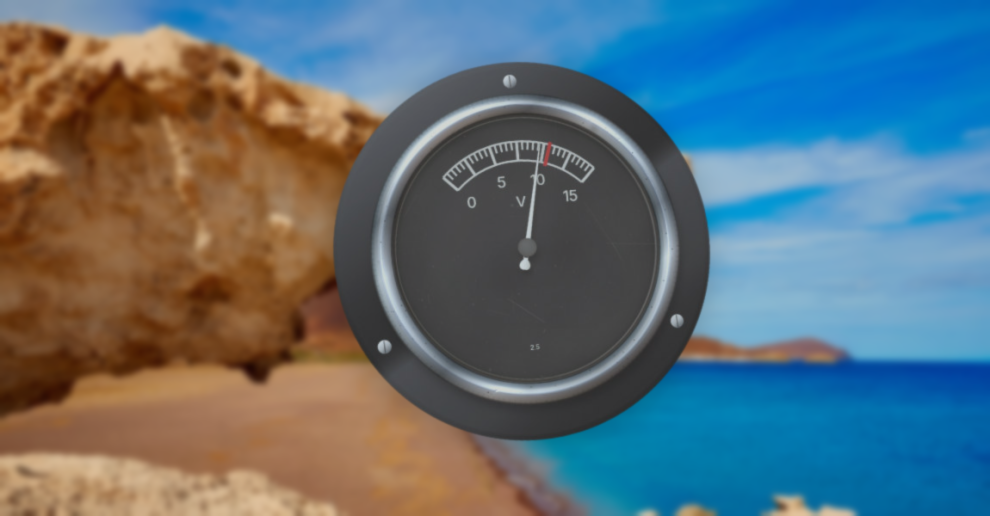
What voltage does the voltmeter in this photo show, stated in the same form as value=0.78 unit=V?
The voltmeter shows value=9.5 unit=V
